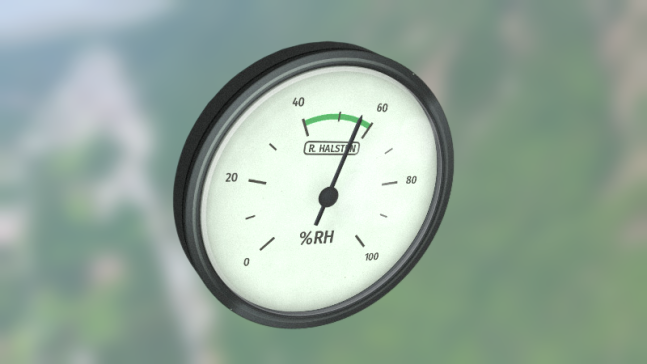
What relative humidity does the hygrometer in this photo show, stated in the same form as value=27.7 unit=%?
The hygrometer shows value=55 unit=%
